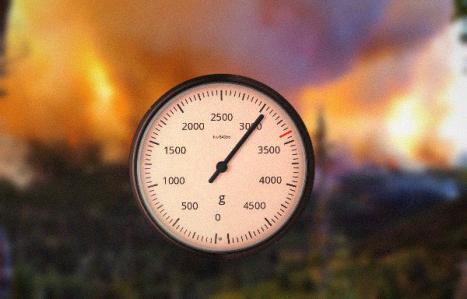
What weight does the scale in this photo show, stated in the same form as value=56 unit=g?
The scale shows value=3050 unit=g
